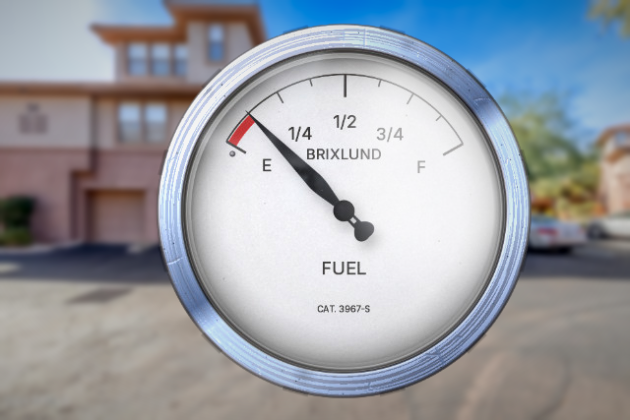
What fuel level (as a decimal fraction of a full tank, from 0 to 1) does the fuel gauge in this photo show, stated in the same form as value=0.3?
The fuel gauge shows value=0.125
